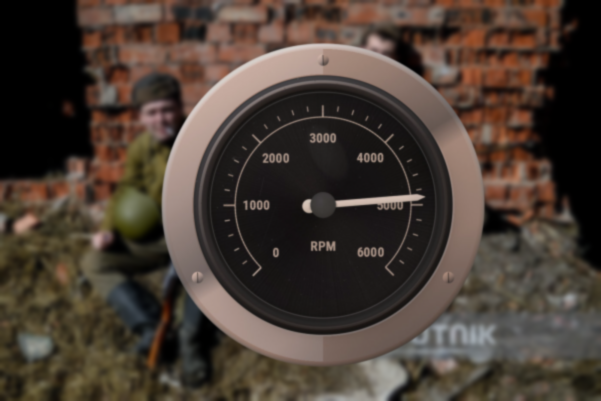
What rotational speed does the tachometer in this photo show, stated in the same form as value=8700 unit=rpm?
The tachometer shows value=4900 unit=rpm
